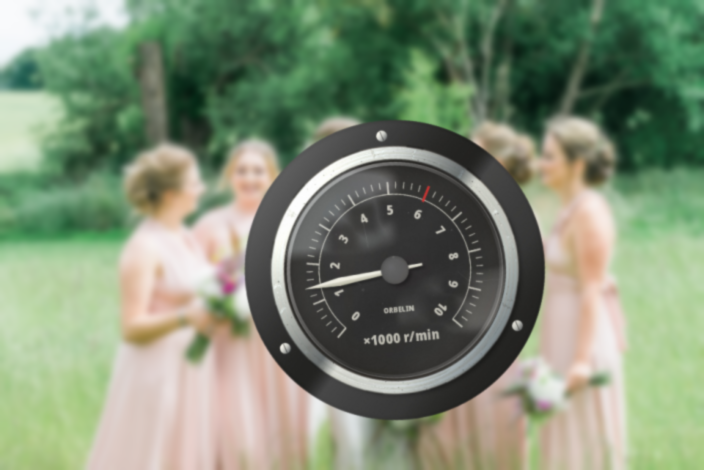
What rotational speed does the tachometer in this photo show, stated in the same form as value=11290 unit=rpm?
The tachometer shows value=1400 unit=rpm
